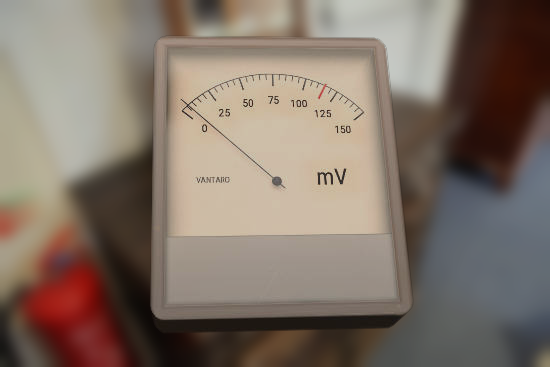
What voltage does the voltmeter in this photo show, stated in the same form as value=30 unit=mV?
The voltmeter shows value=5 unit=mV
